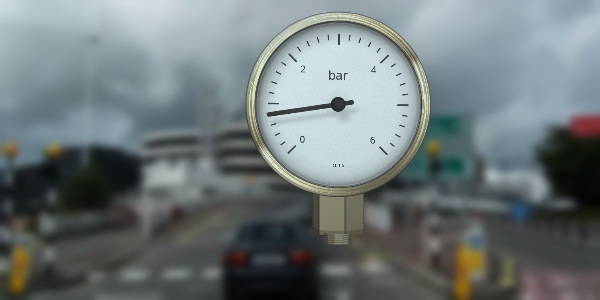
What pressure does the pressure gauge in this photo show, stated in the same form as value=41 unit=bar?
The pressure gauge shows value=0.8 unit=bar
